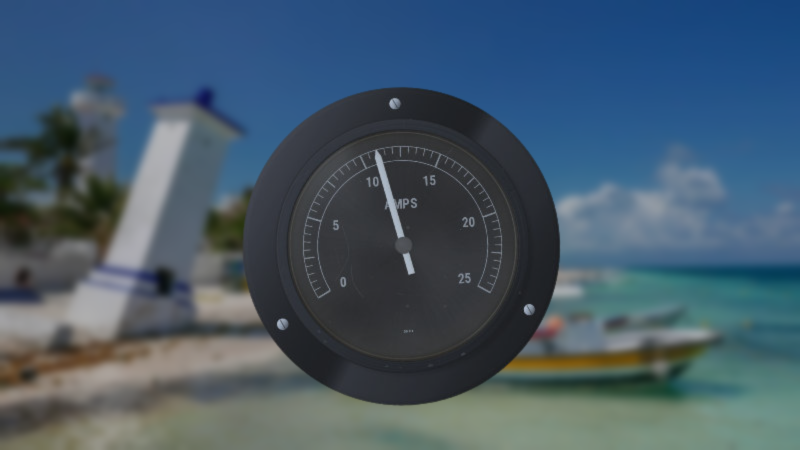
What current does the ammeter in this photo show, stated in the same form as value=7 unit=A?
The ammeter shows value=11 unit=A
